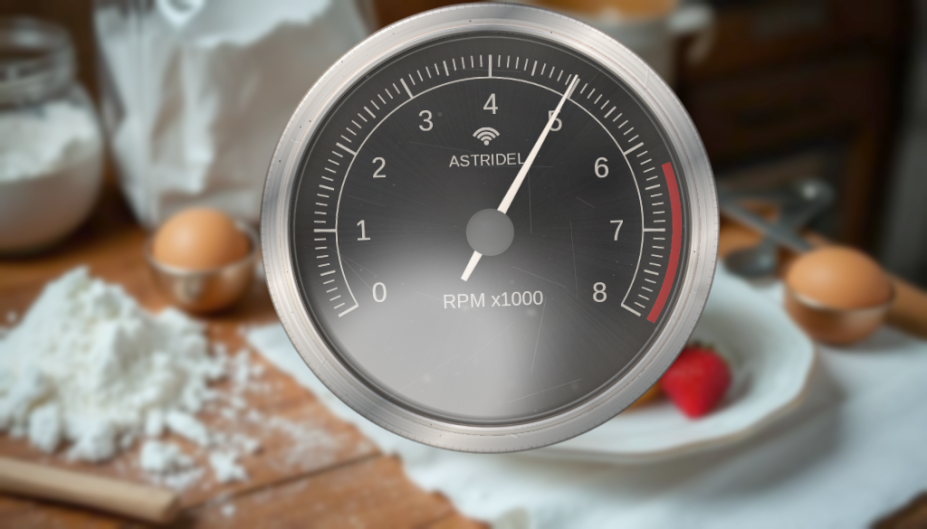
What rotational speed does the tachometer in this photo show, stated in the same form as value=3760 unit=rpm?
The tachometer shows value=4950 unit=rpm
